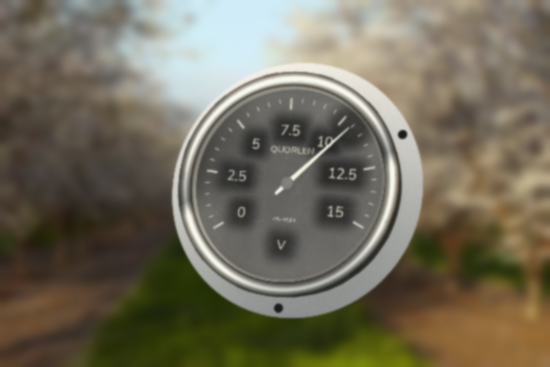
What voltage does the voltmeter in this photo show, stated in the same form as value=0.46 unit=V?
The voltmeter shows value=10.5 unit=V
